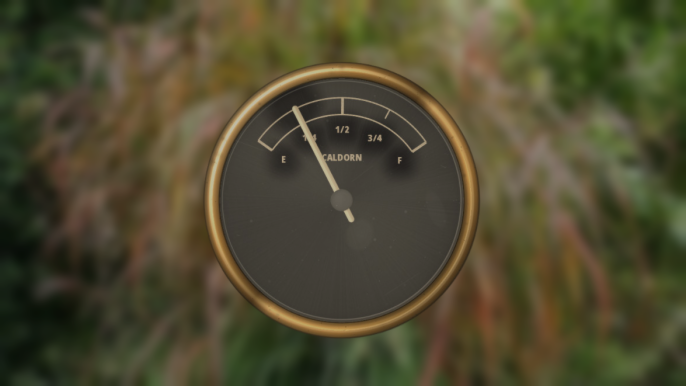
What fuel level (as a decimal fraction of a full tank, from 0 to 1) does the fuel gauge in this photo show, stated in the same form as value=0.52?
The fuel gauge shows value=0.25
